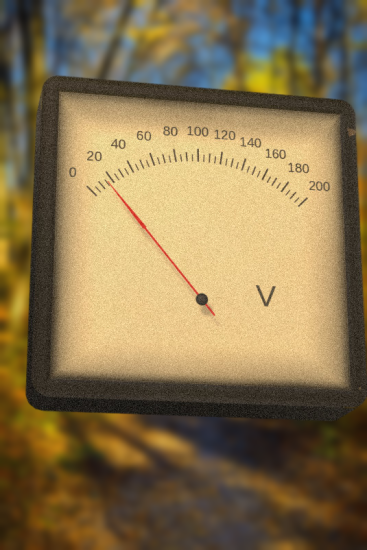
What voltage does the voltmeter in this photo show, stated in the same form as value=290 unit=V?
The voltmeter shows value=15 unit=V
